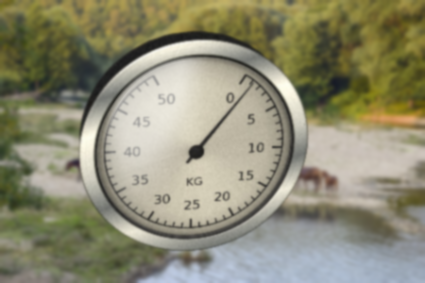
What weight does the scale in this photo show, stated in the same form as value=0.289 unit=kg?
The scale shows value=1 unit=kg
